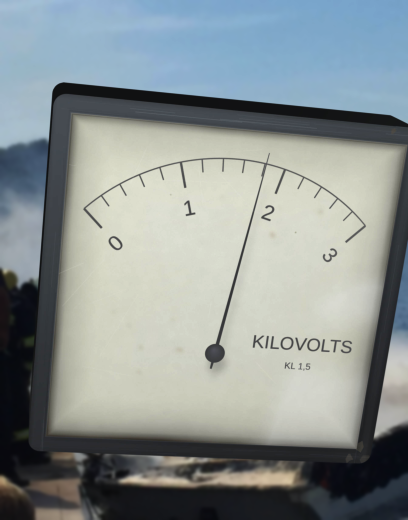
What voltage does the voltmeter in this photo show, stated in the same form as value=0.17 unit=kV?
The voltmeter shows value=1.8 unit=kV
